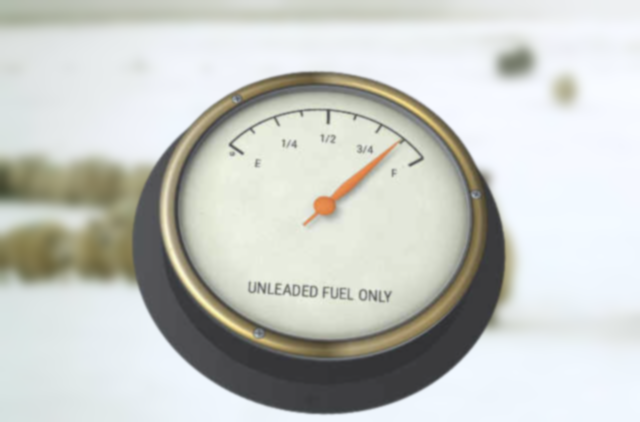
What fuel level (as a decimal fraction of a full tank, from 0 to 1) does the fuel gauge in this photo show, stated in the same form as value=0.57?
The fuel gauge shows value=0.875
